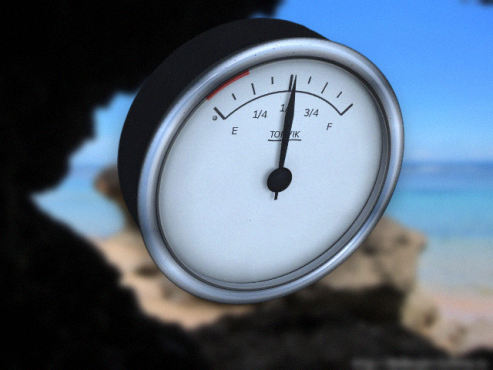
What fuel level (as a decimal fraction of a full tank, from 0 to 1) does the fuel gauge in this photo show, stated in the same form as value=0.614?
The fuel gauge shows value=0.5
